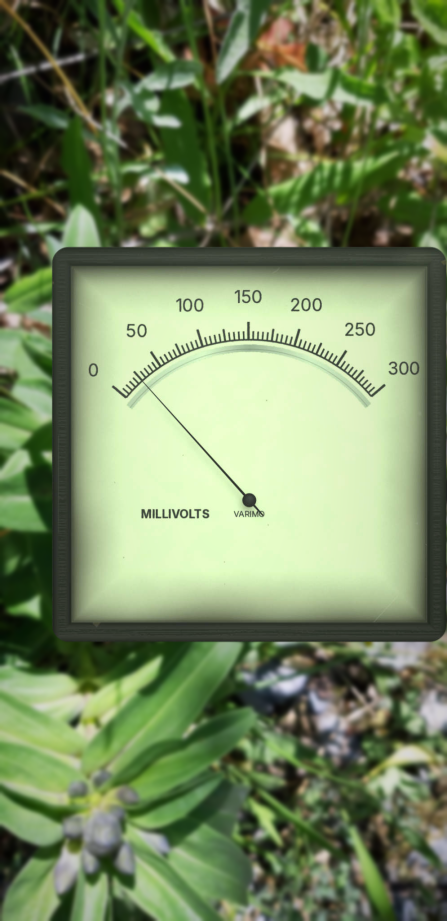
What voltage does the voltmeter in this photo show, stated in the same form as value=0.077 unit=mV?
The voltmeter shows value=25 unit=mV
